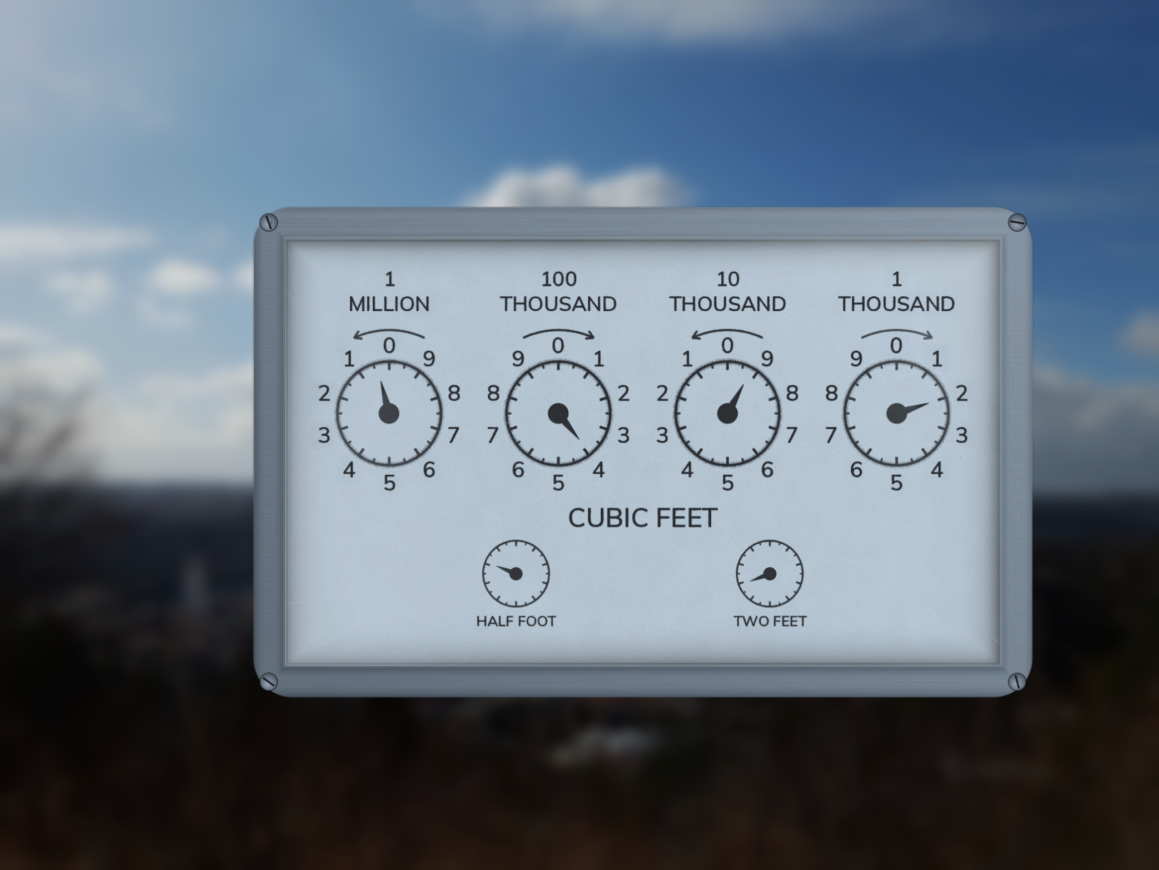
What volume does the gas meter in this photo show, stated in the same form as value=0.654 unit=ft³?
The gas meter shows value=39200 unit=ft³
